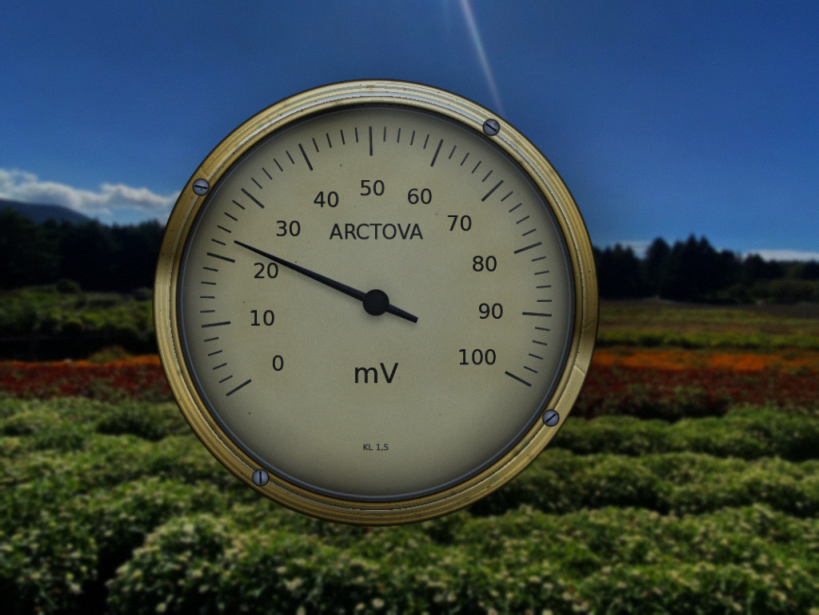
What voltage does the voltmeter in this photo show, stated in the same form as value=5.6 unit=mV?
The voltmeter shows value=23 unit=mV
